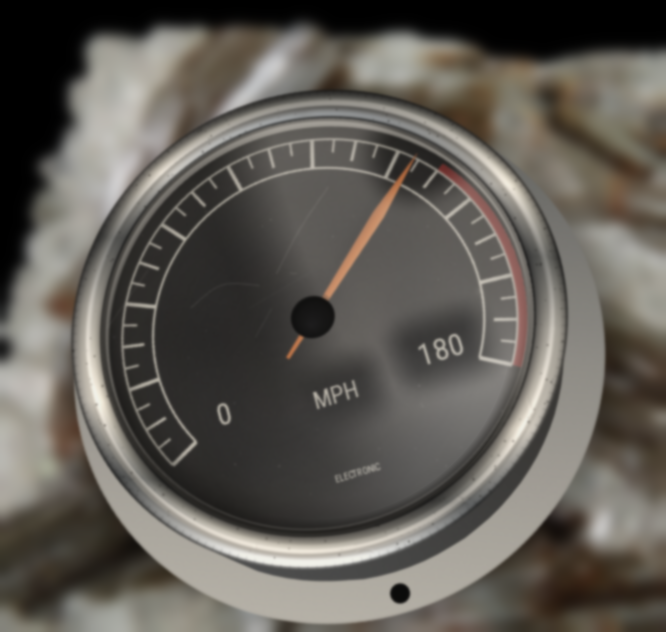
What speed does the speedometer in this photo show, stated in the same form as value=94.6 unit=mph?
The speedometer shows value=125 unit=mph
